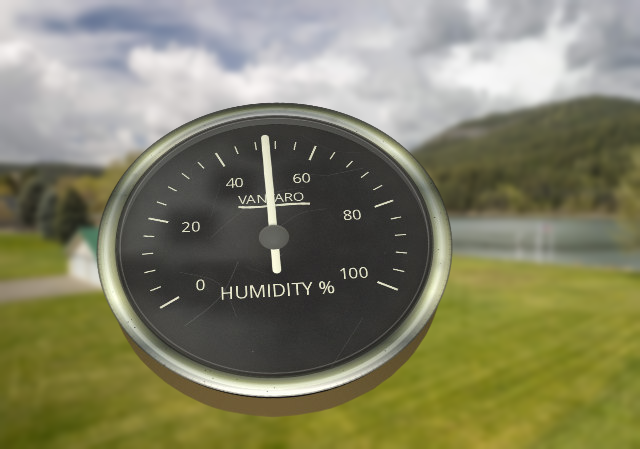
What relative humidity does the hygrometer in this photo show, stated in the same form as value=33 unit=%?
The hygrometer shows value=50 unit=%
